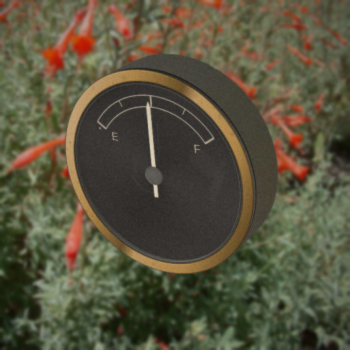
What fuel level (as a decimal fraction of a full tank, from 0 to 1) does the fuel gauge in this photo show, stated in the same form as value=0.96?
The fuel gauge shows value=0.5
